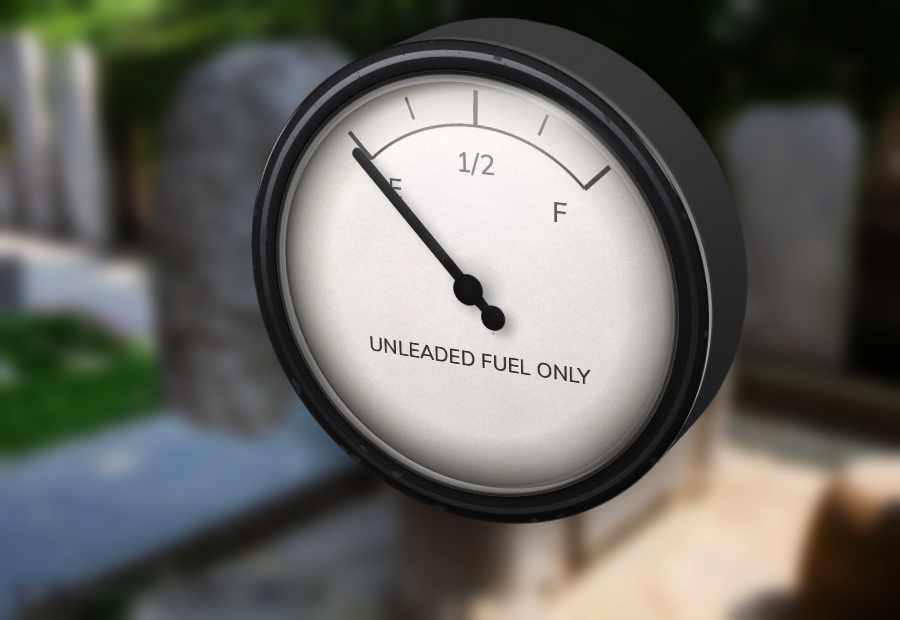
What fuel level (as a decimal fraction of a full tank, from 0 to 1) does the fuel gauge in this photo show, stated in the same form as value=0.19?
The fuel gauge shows value=0
